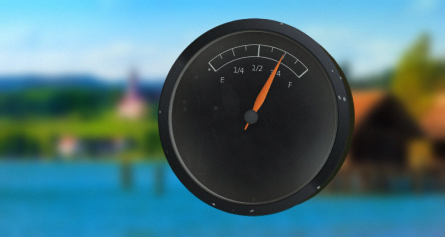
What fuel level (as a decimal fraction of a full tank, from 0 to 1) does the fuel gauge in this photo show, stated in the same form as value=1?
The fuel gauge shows value=0.75
